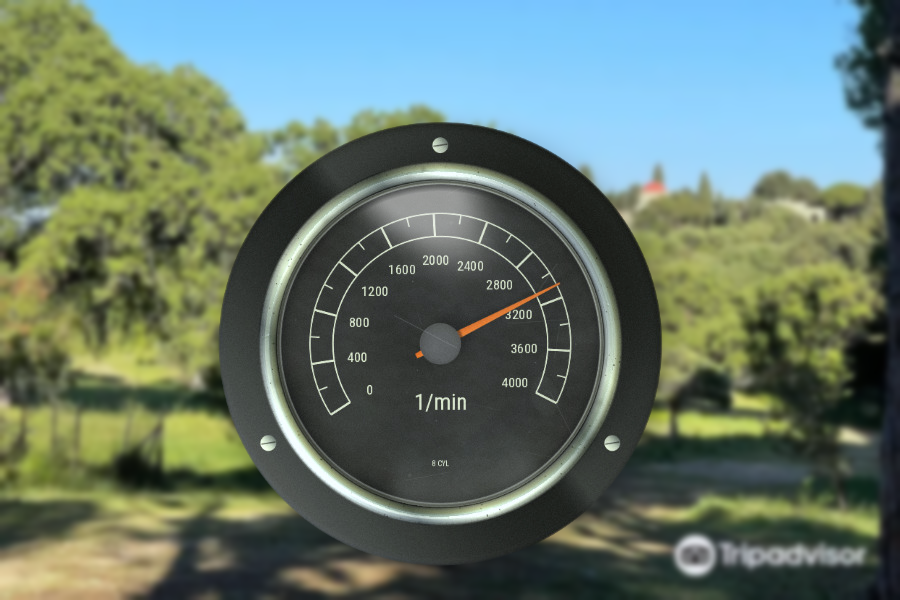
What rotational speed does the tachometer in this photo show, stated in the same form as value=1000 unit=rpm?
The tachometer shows value=3100 unit=rpm
